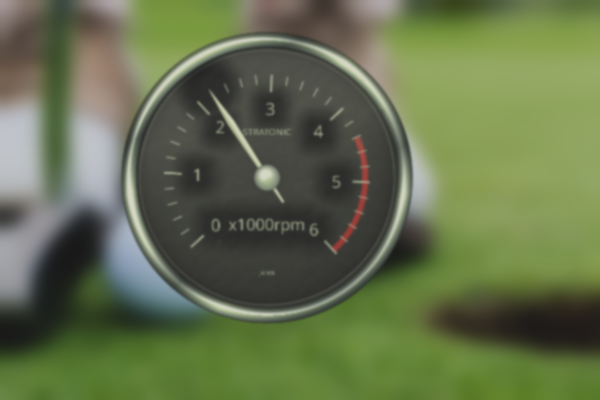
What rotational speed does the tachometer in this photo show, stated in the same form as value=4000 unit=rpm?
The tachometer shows value=2200 unit=rpm
